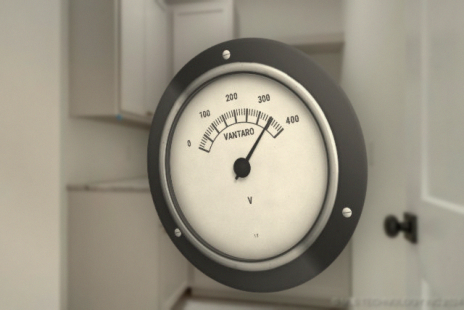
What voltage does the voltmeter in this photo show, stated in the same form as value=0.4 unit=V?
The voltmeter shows value=350 unit=V
